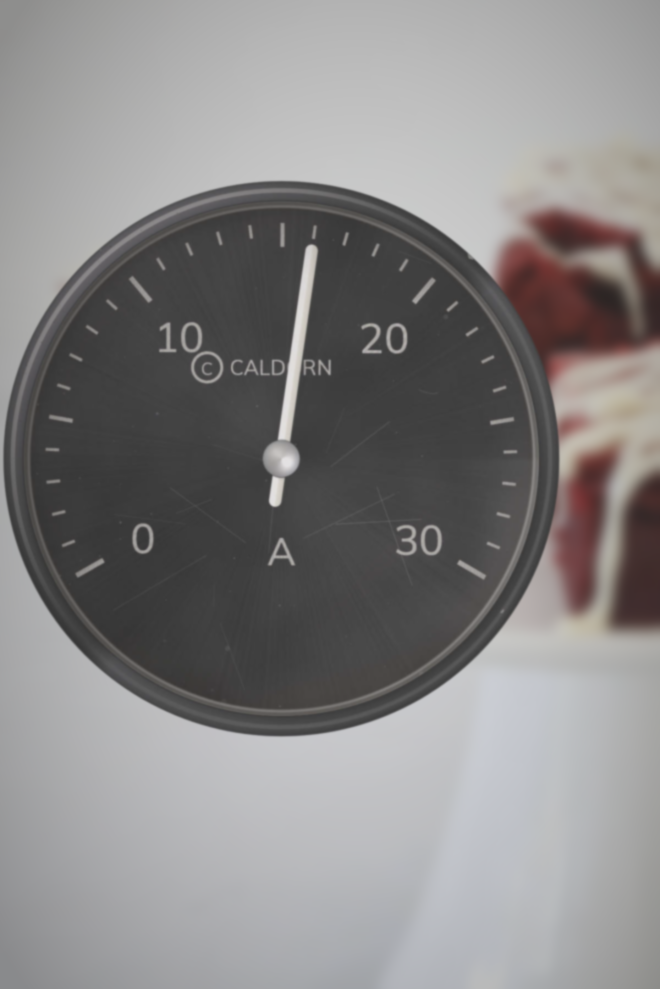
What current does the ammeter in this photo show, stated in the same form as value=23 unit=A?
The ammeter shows value=16 unit=A
